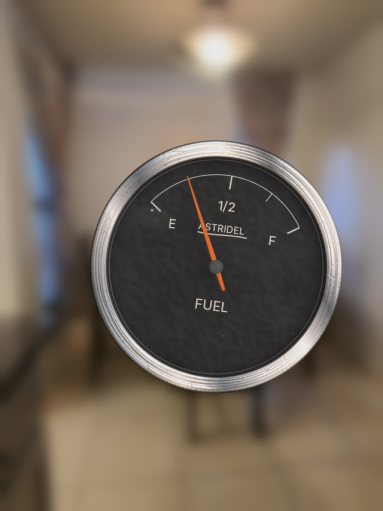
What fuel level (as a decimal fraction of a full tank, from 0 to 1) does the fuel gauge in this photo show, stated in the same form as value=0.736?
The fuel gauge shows value=0.25
